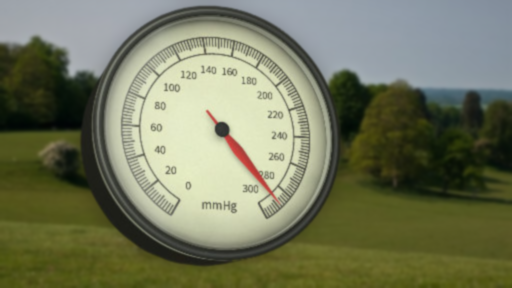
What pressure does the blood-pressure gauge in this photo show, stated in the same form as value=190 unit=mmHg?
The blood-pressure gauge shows value=290 unit=mmHg
